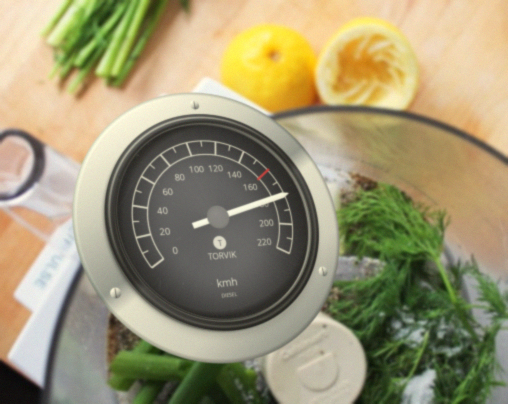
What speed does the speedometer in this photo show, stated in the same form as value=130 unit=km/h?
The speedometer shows value=180 unit=km/h
